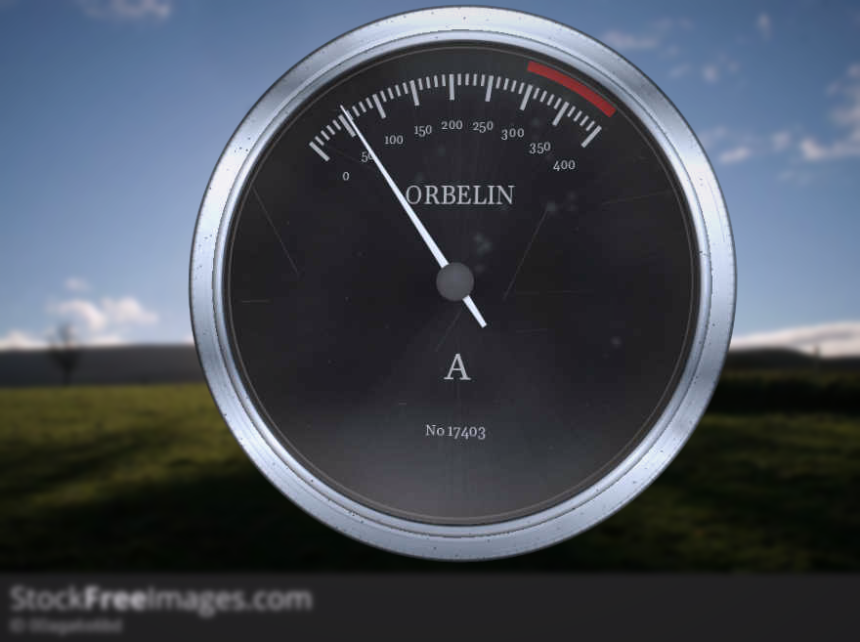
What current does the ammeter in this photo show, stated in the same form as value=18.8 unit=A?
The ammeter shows value=60 unit=A
